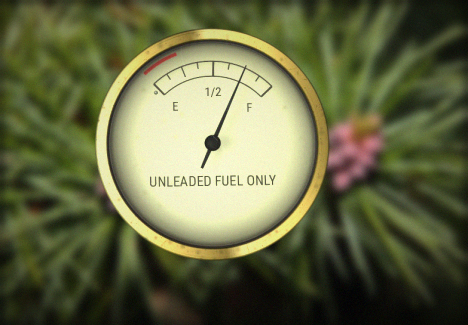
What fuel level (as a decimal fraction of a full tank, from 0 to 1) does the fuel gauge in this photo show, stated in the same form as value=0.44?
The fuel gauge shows value=0.75
